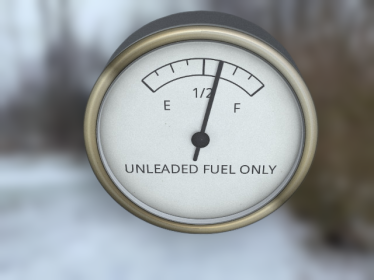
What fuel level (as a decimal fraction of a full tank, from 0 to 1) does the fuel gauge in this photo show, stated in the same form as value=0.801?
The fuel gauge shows value=0.625
